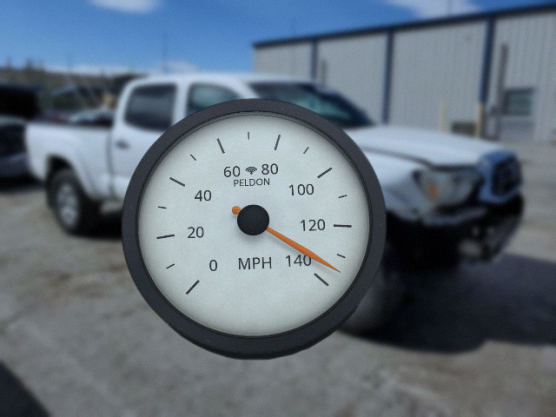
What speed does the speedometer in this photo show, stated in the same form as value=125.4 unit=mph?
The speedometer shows value=135 unit=mph
